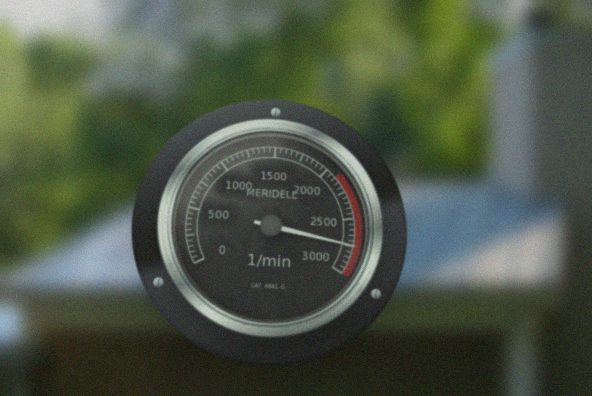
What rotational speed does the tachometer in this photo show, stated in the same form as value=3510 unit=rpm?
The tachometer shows value=2750 unit=rpm
